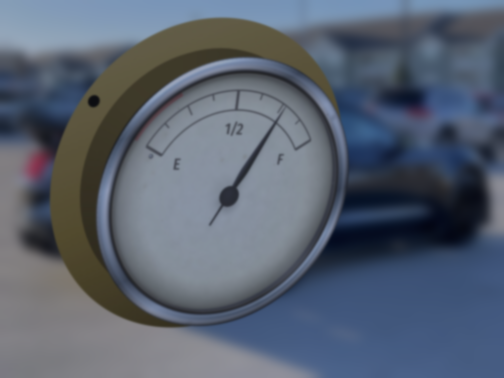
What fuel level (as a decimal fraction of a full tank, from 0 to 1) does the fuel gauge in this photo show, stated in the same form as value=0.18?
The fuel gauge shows value=0.75
